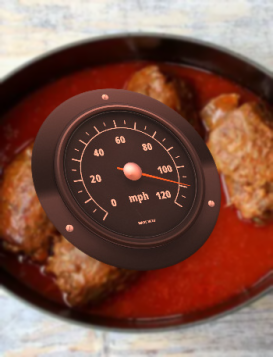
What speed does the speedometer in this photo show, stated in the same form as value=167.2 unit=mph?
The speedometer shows value=110 unit=mph
